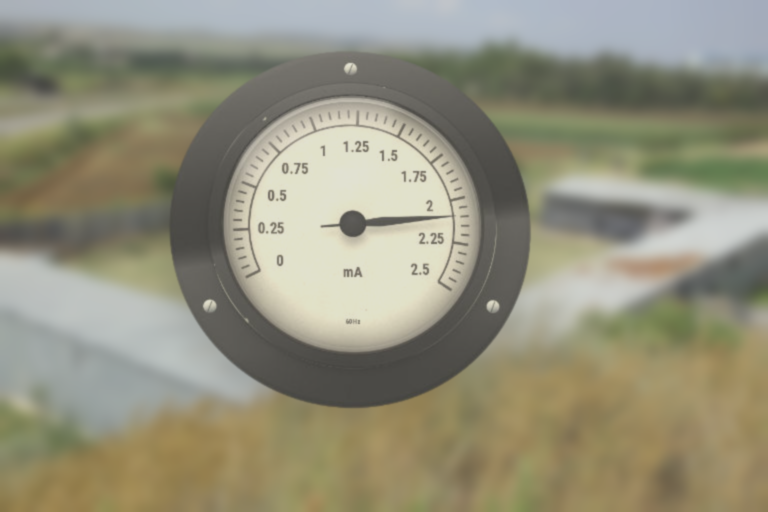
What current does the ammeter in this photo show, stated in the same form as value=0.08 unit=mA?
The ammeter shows value=2.1 unit=mA
